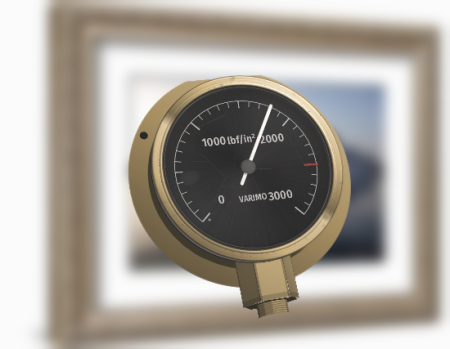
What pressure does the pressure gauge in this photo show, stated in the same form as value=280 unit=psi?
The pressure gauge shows value=1800 unit=psi
